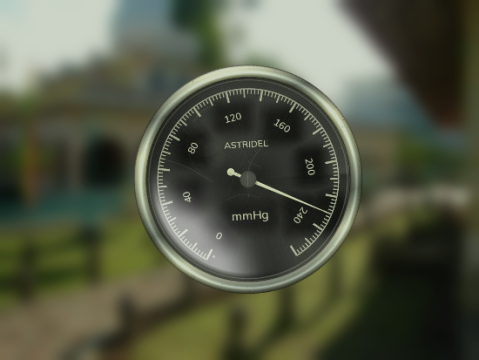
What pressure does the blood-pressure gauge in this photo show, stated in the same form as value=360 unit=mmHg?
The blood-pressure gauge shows value=230 unit=mmHg
